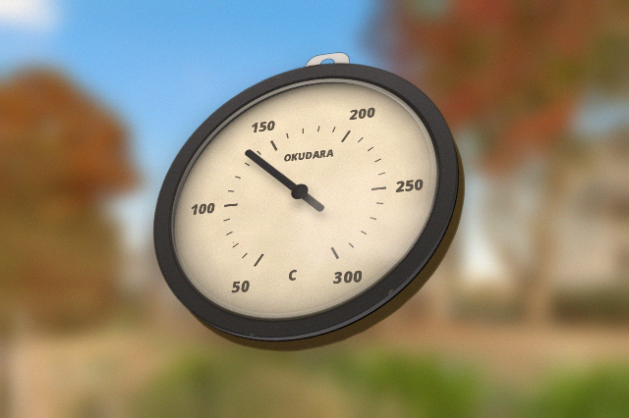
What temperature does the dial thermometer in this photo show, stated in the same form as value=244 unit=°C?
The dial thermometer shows value=135 unit=°C
